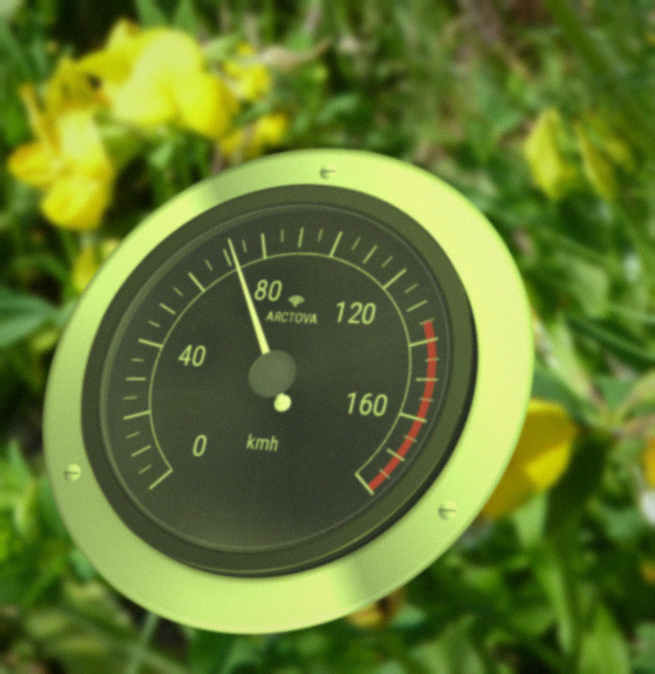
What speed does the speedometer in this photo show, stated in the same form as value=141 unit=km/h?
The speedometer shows value=72.5 unit=km/h
